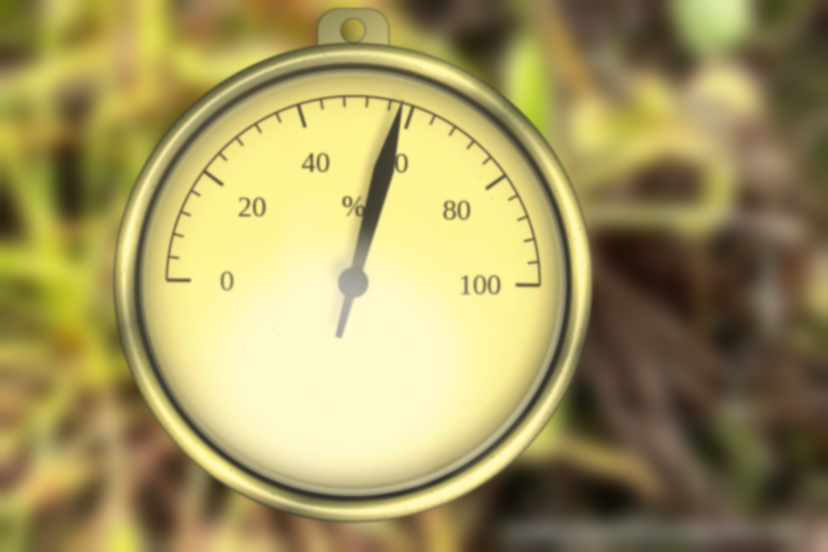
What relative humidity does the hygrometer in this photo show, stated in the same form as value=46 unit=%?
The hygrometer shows value=58 unit=%
